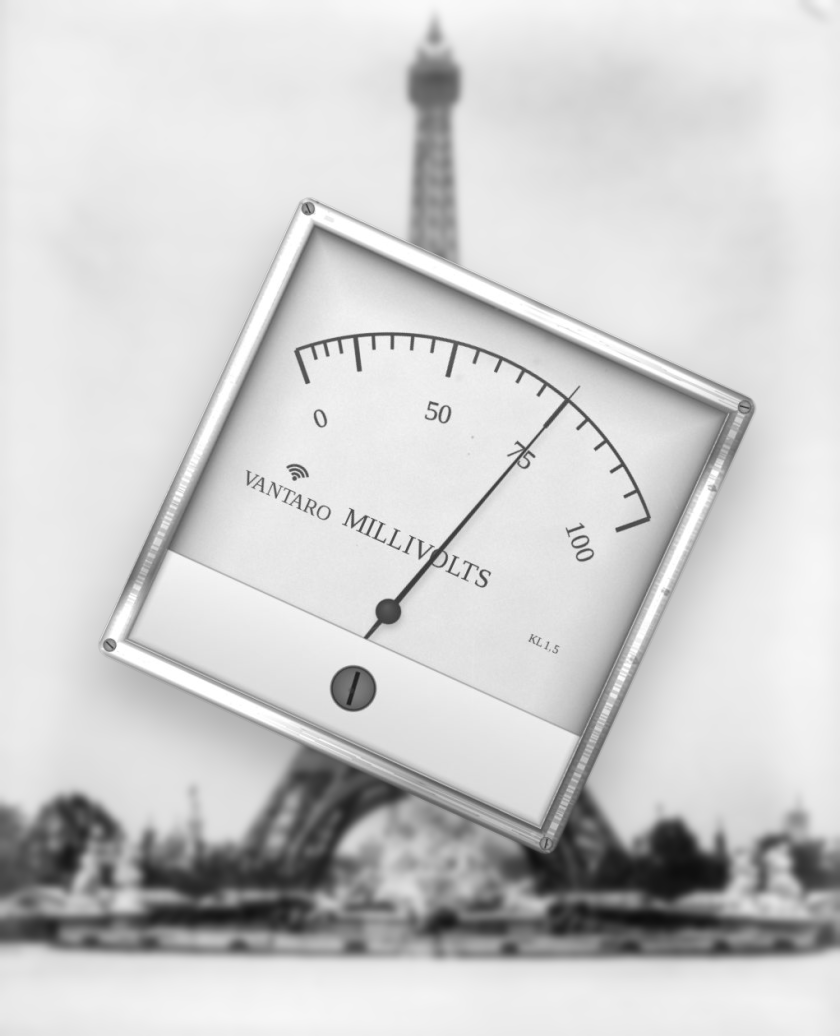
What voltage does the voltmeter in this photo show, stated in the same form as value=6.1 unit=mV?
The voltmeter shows value=75 unit=mV
